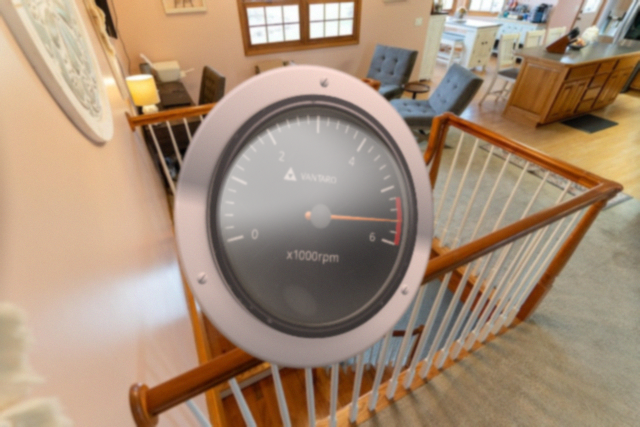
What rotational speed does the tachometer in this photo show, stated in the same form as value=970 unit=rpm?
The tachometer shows value=5600 unit=rpm
